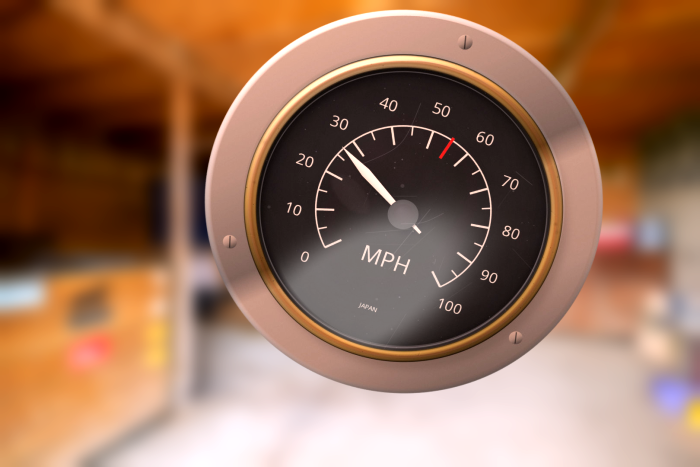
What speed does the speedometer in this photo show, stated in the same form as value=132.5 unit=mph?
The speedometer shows value=27.5 unit=mph
